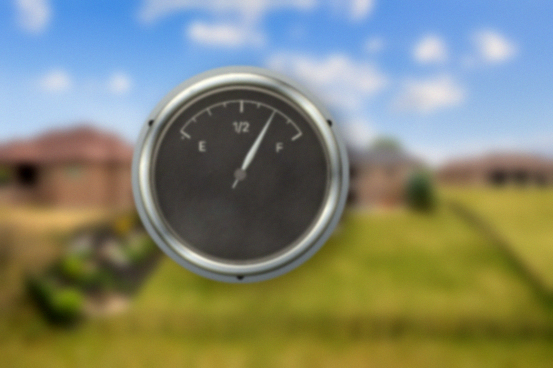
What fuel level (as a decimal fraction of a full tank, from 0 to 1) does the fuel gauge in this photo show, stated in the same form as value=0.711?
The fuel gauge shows value=0.75
